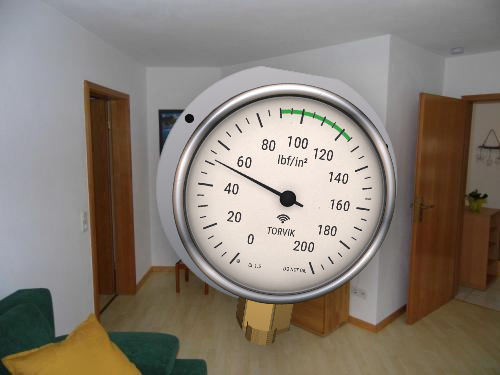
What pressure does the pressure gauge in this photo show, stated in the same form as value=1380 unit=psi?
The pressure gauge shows value=52.5 unit=psi
